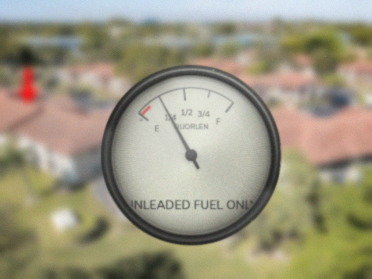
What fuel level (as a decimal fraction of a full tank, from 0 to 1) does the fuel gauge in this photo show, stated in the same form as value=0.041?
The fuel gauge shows value=0.25
